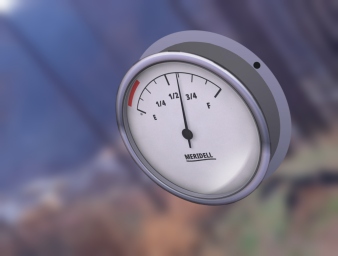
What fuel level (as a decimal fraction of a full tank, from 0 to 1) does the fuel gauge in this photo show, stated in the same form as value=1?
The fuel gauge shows value=0.625
